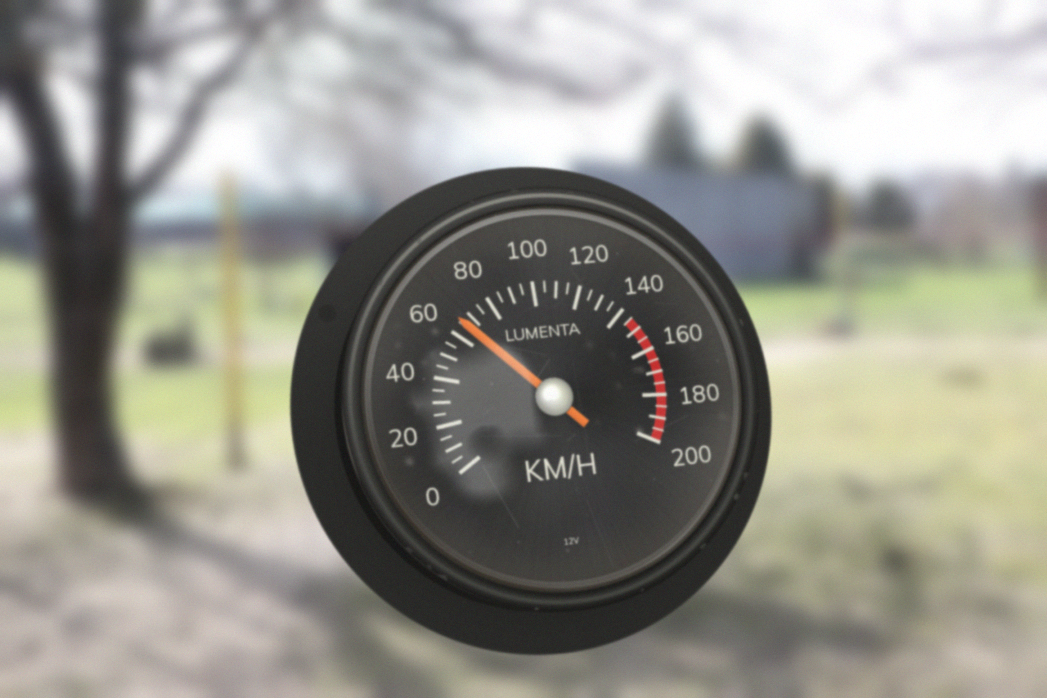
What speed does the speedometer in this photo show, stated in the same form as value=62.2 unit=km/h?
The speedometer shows value=65 unit=km/h
